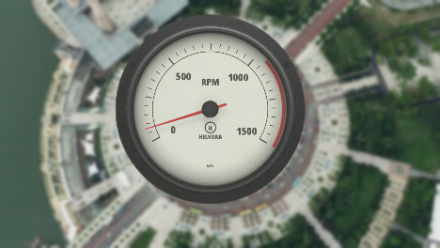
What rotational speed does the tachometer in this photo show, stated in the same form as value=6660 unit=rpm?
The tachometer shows value=75 unit=rpm
